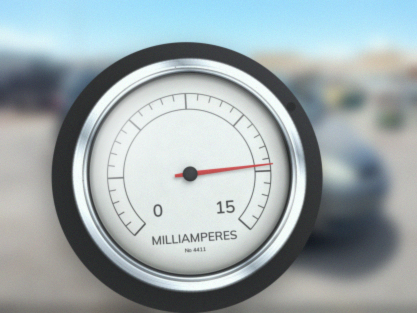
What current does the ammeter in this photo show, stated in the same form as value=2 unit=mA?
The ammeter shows value=12.25 unit=mA
